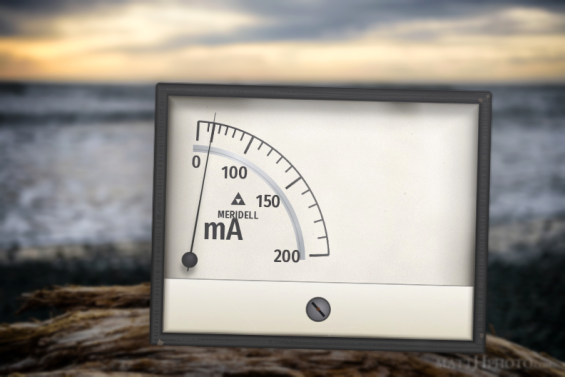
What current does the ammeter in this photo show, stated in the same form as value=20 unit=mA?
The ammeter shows value=50 unit=mA
